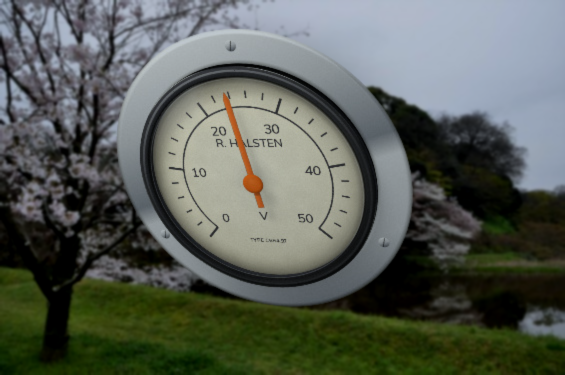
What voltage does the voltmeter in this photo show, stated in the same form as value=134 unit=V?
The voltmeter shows value=24 unit=V
